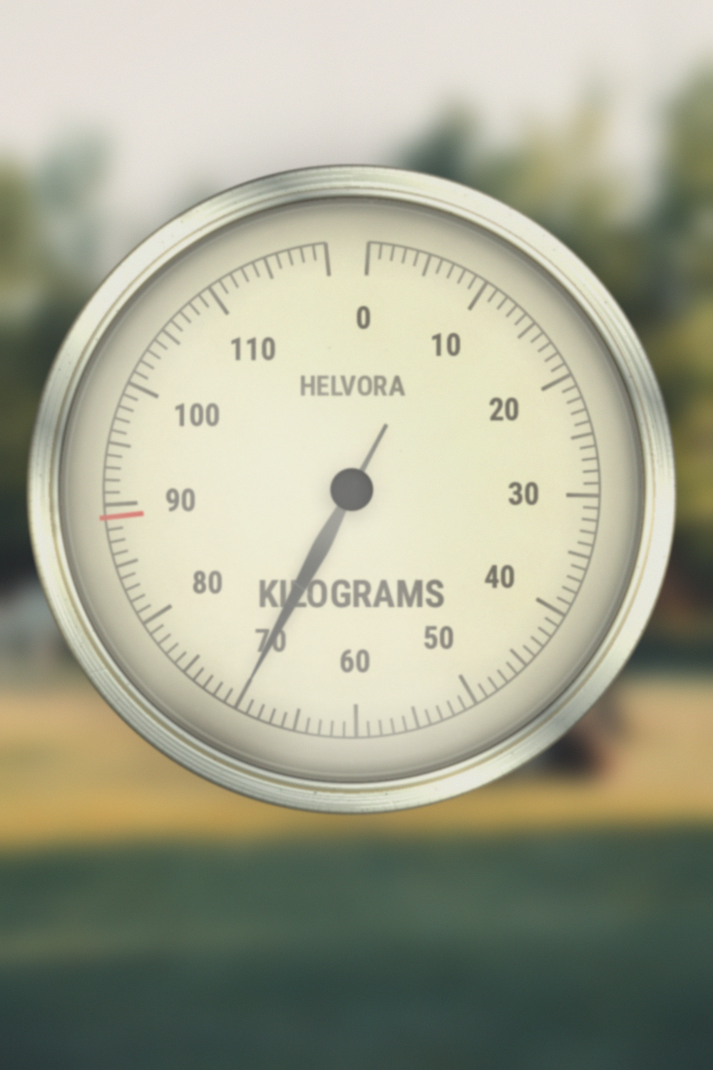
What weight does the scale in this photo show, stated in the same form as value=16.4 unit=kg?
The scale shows value=70 unit=kg
